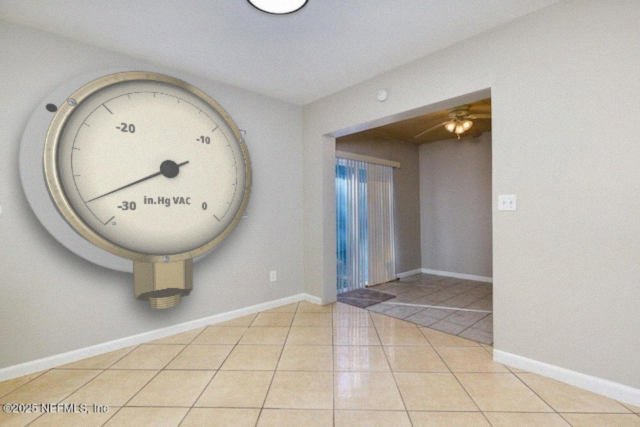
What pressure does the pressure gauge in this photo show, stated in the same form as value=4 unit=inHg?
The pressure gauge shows value=-28 unit=inHg
